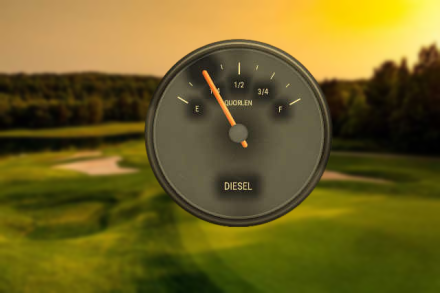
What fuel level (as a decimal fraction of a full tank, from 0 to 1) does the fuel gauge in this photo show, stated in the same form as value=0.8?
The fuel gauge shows value=0.25
